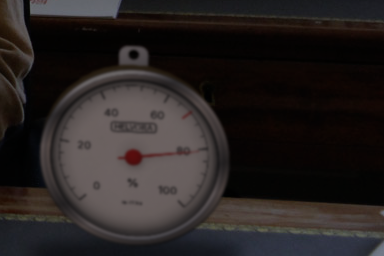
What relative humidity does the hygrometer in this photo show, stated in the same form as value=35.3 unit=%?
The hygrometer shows value=80 unit=%
